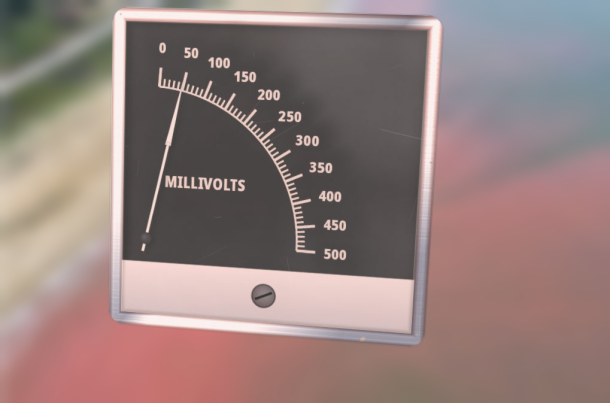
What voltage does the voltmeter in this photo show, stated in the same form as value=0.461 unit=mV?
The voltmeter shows value=50 unit=mV
